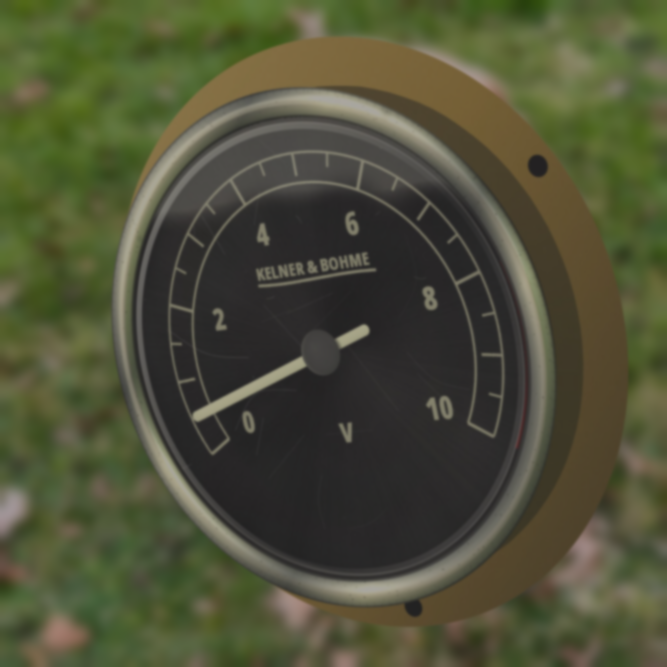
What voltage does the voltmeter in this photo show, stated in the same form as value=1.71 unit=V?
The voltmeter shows value=0.5 unit=V
